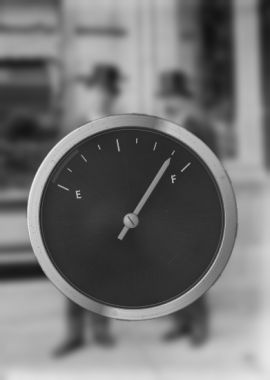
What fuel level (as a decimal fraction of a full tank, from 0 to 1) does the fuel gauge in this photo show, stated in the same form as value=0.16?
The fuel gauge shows value=0.875
